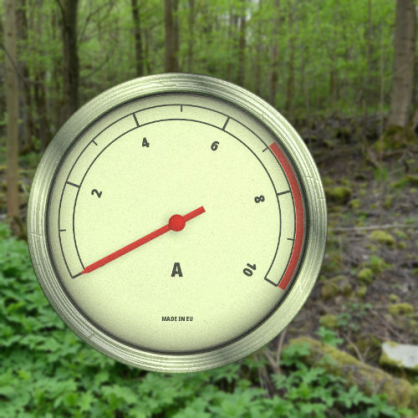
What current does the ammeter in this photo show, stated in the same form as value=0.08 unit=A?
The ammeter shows value=0 unit=A
